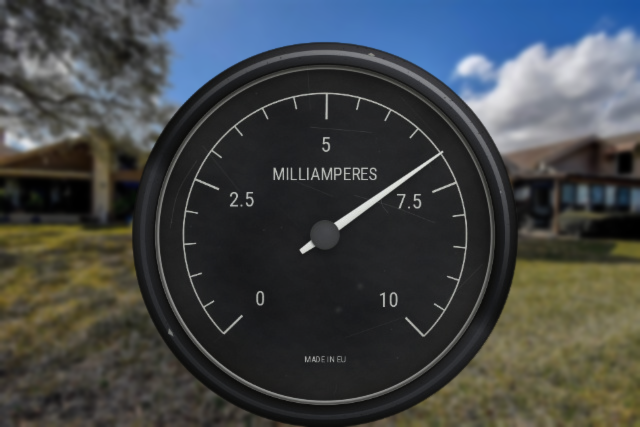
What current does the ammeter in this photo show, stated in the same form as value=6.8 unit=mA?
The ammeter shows value=7 unit=mA
